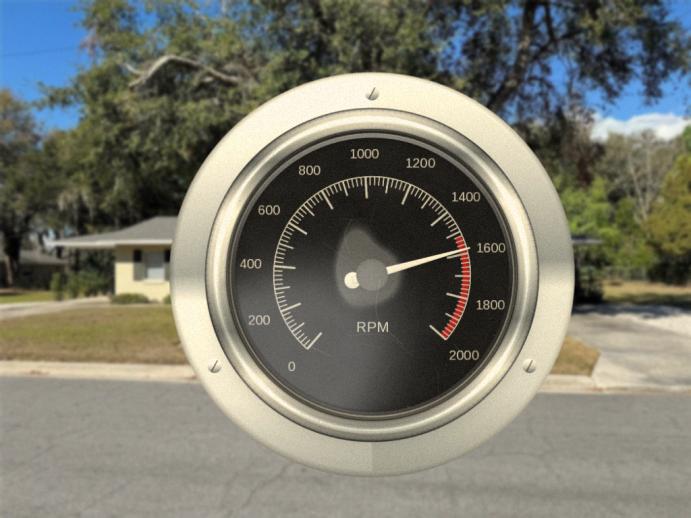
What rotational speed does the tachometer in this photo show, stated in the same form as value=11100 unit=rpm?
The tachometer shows value=1580 unit=rpm
